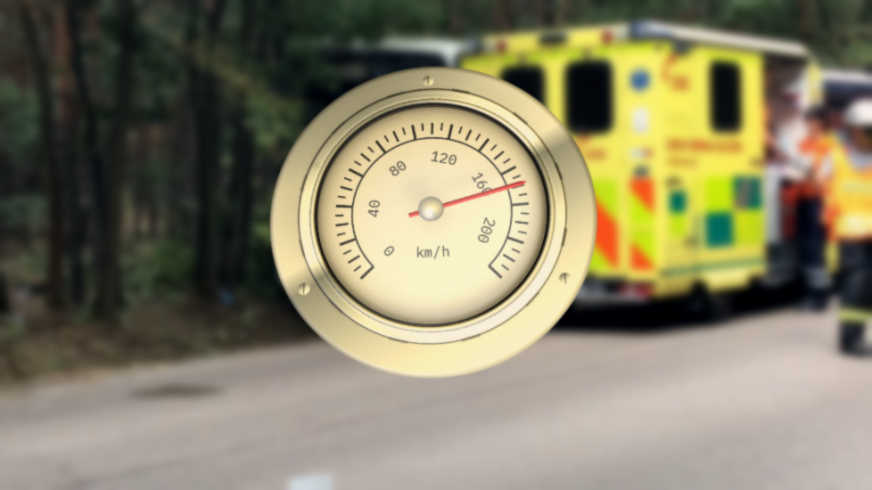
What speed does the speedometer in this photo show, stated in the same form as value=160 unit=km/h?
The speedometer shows value=170 unit=km/h
